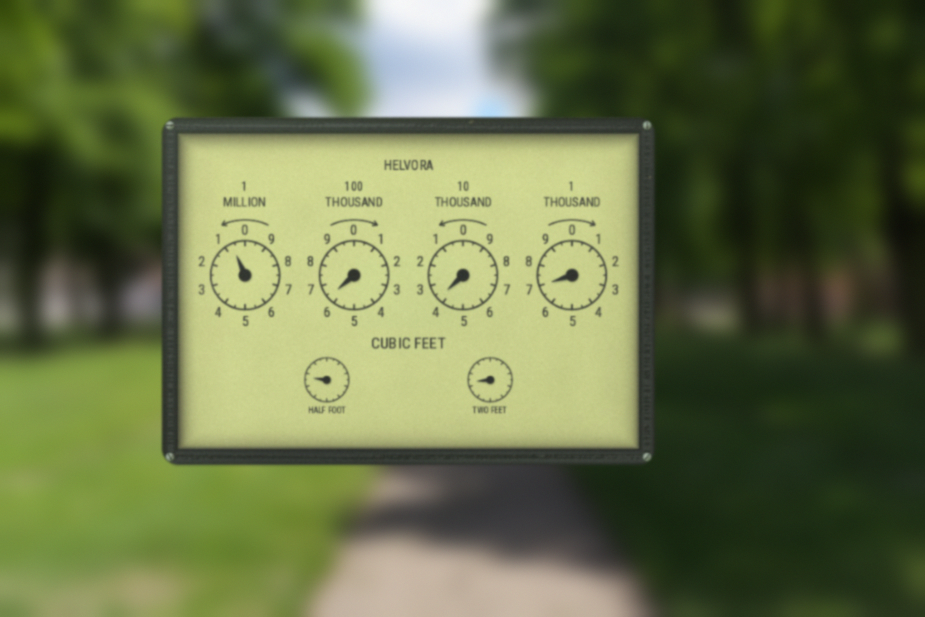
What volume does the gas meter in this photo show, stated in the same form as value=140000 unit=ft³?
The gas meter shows value=63700 unit=ft³
